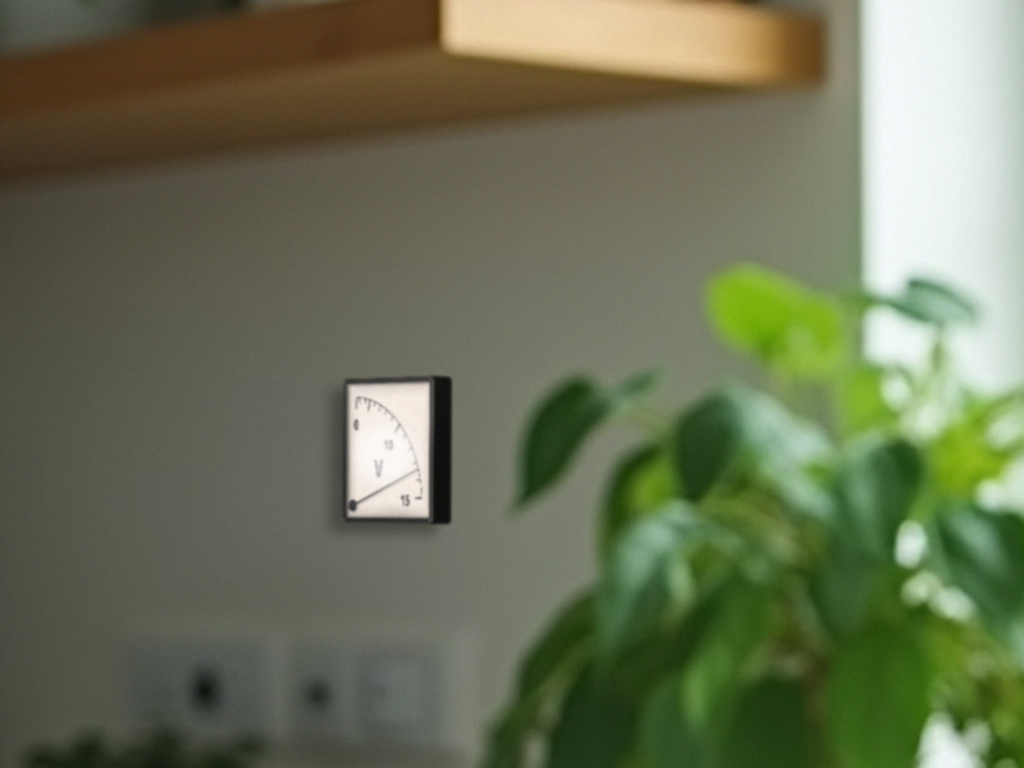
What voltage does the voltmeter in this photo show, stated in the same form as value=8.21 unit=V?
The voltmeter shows value=13.5 unit=V
